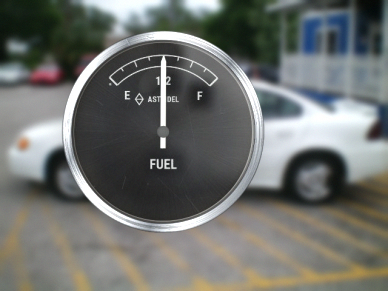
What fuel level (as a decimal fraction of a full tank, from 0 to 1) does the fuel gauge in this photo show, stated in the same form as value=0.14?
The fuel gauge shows value=0.5
